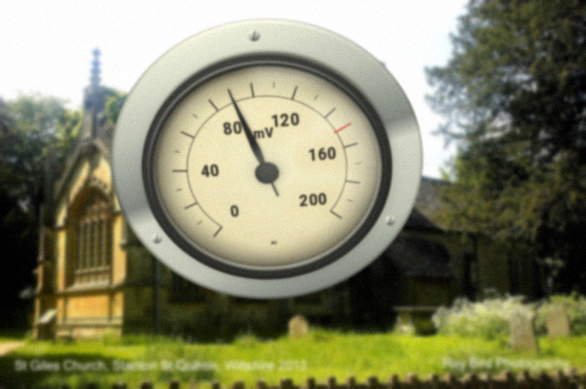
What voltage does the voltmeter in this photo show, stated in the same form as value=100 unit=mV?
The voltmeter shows value=90 unit=mV
